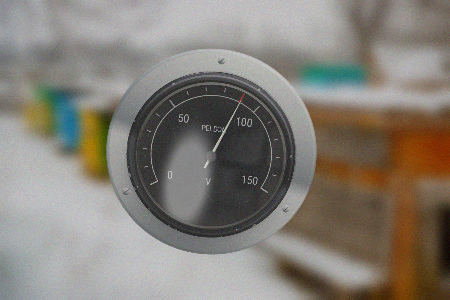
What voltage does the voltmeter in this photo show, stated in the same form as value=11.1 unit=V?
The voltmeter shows value=90 unit=V
